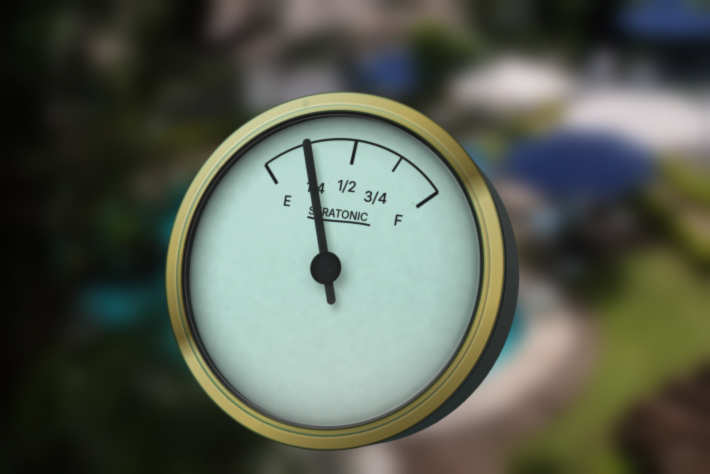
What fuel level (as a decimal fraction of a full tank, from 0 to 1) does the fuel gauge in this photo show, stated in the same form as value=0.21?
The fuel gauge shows value=0.25
